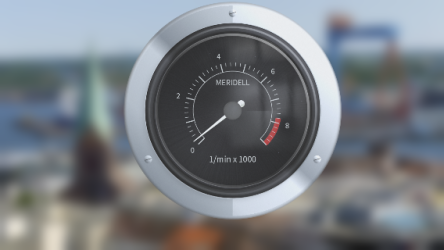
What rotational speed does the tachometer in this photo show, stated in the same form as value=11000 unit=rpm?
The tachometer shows value=200 unit=rpm
